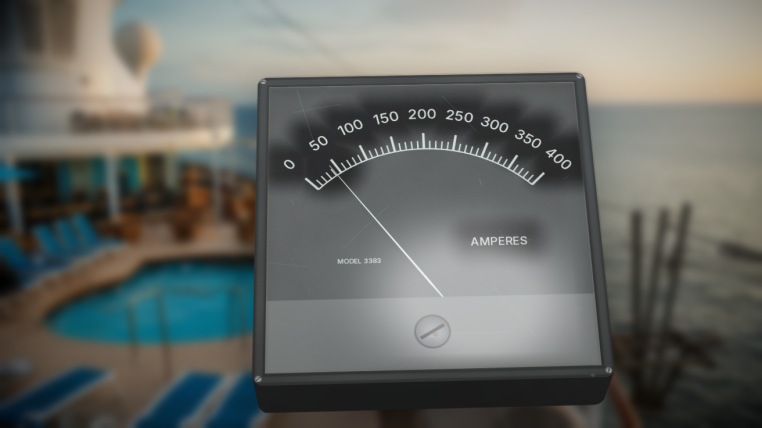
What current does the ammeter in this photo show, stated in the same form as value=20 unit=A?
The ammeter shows value=40 unit=A
